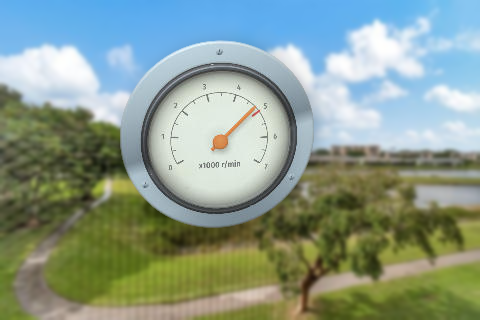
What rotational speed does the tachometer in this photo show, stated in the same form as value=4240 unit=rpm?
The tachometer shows value=4750 unit=rpm
